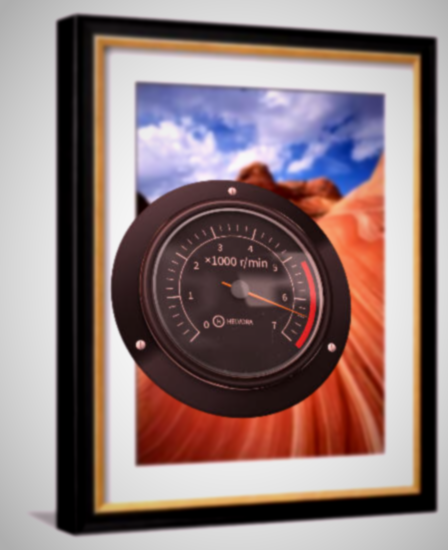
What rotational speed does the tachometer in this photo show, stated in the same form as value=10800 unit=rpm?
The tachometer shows value=6400 unit=rpm
